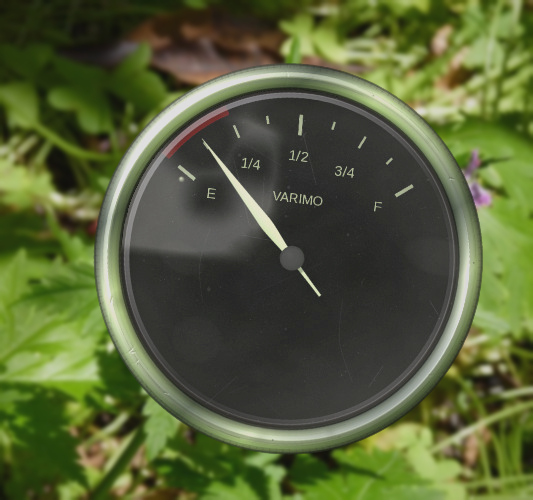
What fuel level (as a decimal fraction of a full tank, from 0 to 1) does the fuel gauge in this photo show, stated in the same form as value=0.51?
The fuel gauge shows value=0.125
